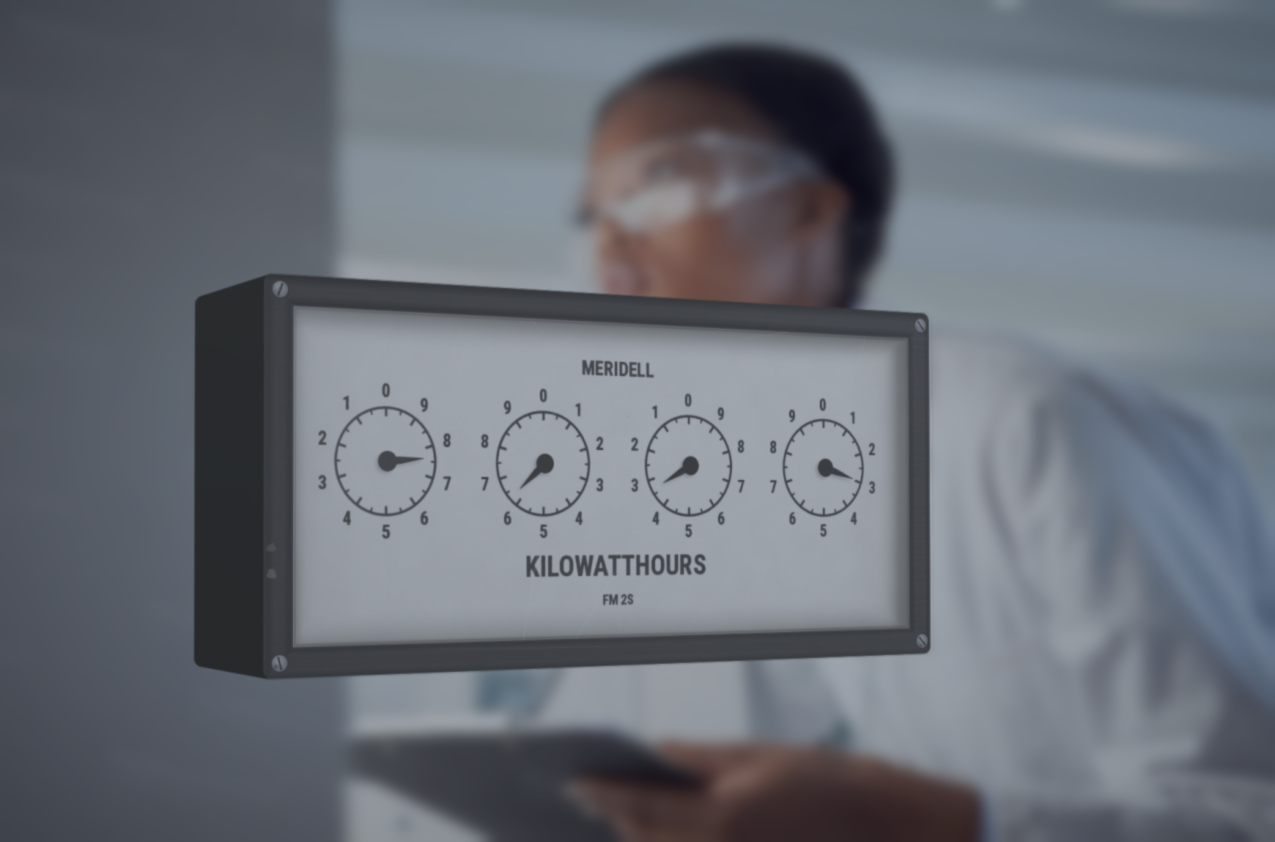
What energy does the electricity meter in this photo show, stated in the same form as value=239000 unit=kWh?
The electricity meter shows value=7633 unit=kWh
